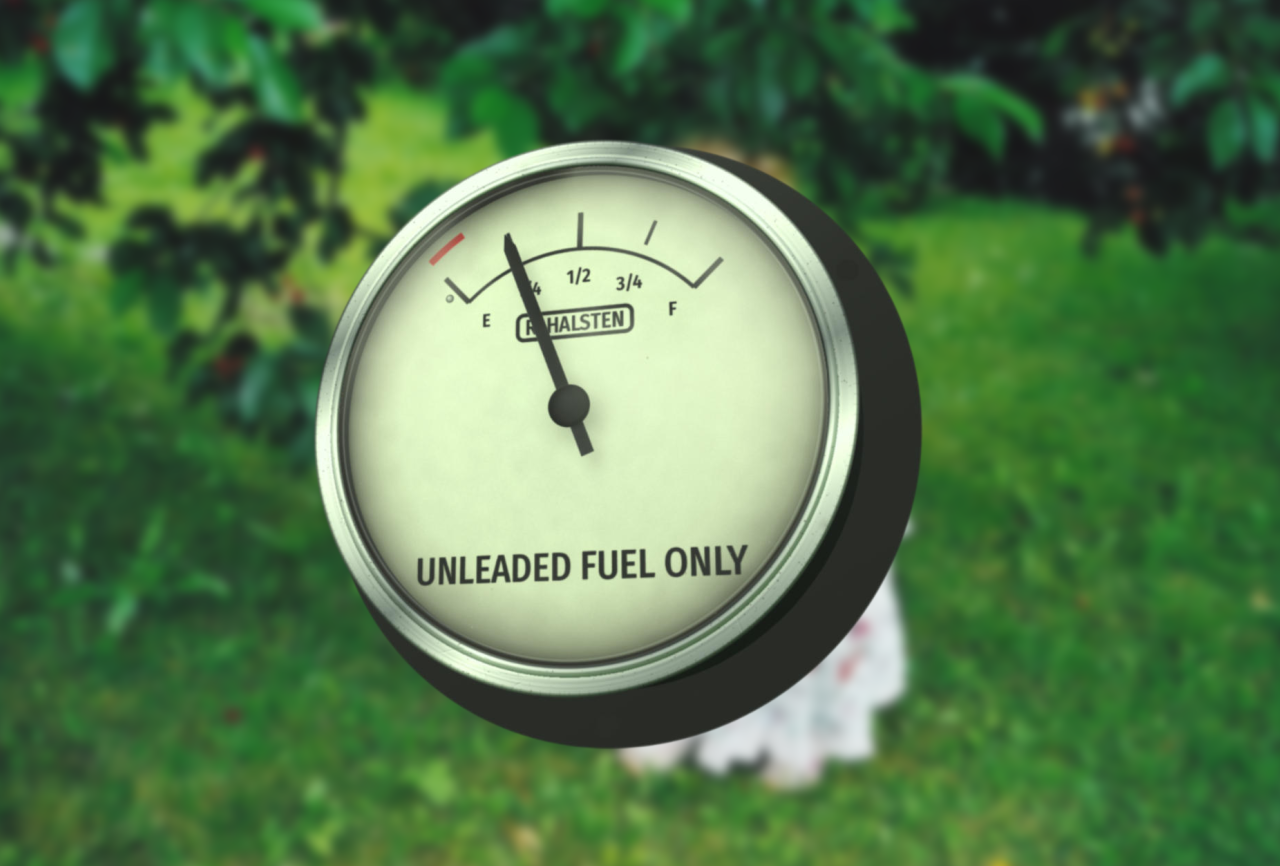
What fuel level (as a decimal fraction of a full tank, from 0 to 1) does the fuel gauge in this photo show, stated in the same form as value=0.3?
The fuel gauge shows value=0.25
